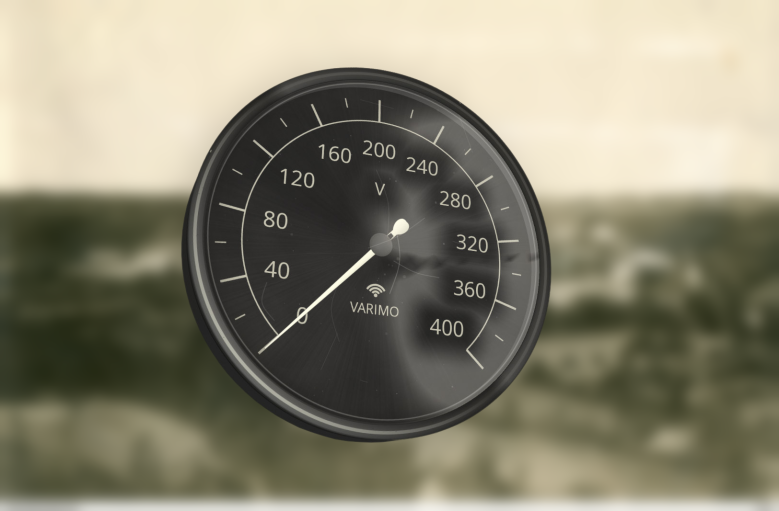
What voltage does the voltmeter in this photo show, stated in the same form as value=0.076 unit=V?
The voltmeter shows value=0 unit=V
